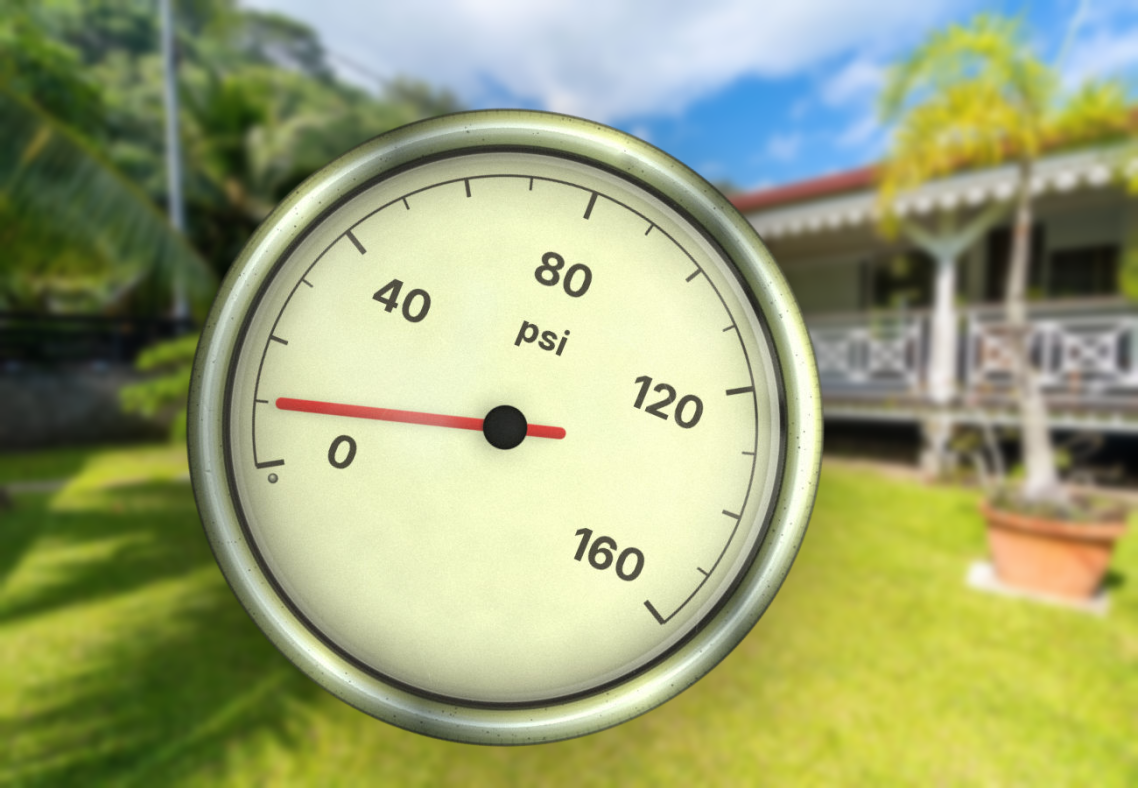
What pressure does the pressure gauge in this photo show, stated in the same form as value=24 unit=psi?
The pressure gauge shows value=10 unit=psi
